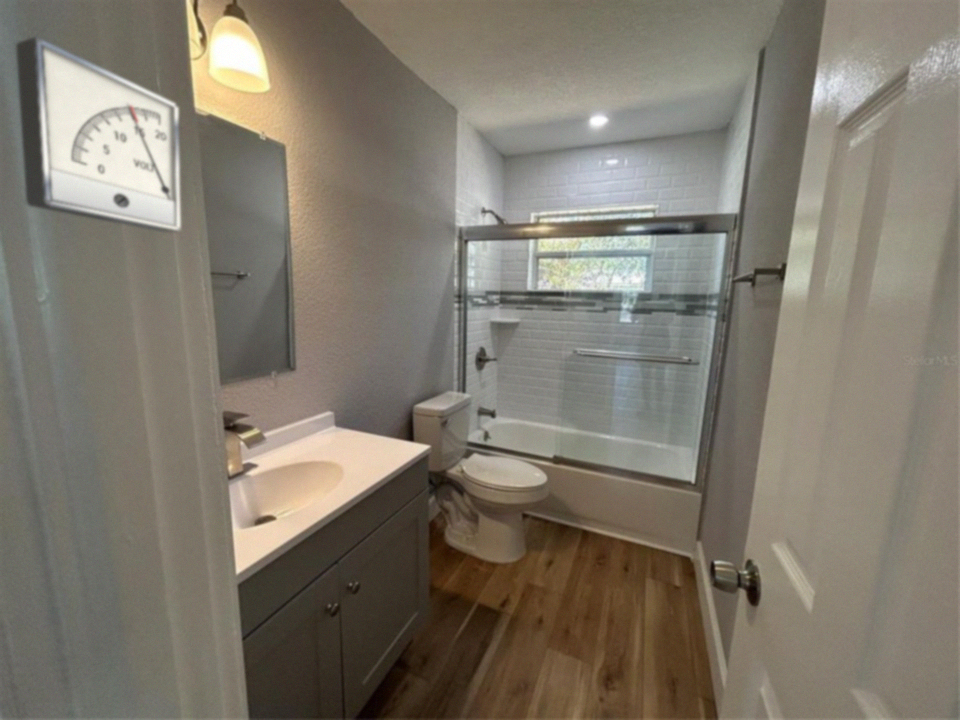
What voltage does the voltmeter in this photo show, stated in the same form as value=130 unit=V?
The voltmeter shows value=15 unit=V
